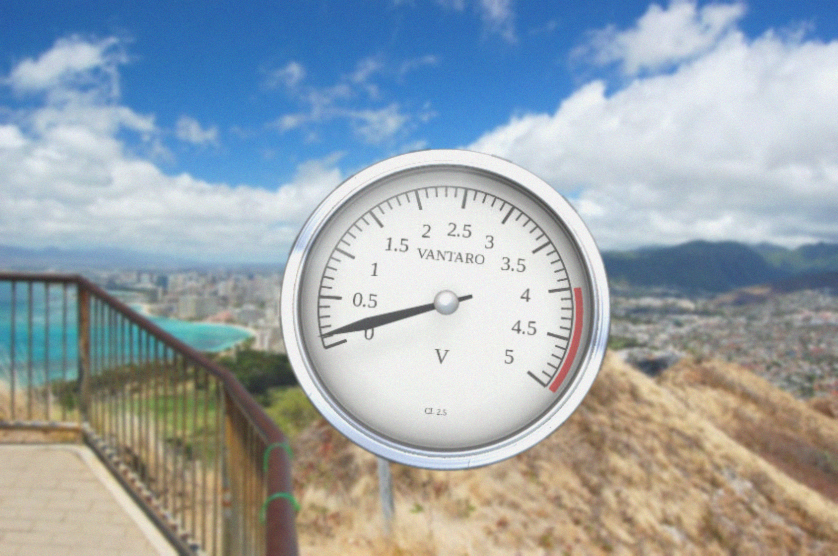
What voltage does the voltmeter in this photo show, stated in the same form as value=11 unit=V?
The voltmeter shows value=0.1 unit=V
